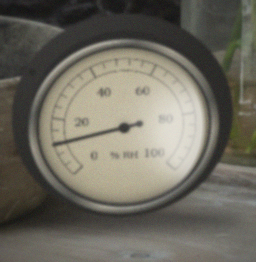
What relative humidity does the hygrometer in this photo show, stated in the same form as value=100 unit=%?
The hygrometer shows value=12 unit=%
